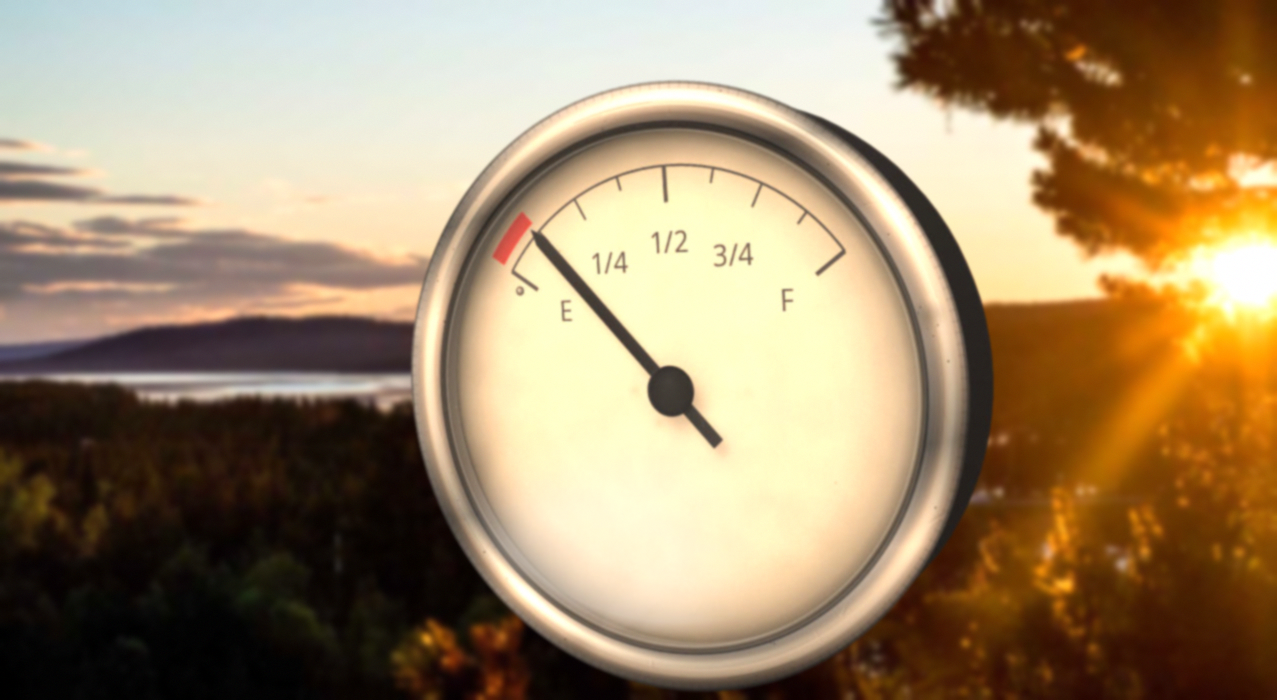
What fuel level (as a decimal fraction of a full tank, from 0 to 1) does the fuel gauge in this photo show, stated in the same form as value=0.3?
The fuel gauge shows value=0.125
